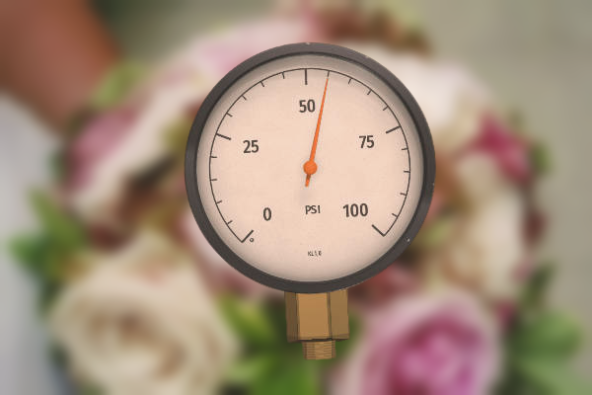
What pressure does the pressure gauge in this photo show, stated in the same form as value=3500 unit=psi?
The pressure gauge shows value=55 unit=psi
